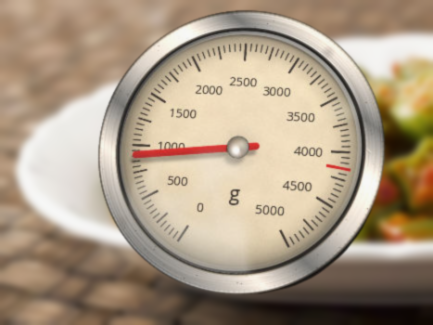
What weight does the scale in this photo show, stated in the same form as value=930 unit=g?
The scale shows value=900 unit=g
